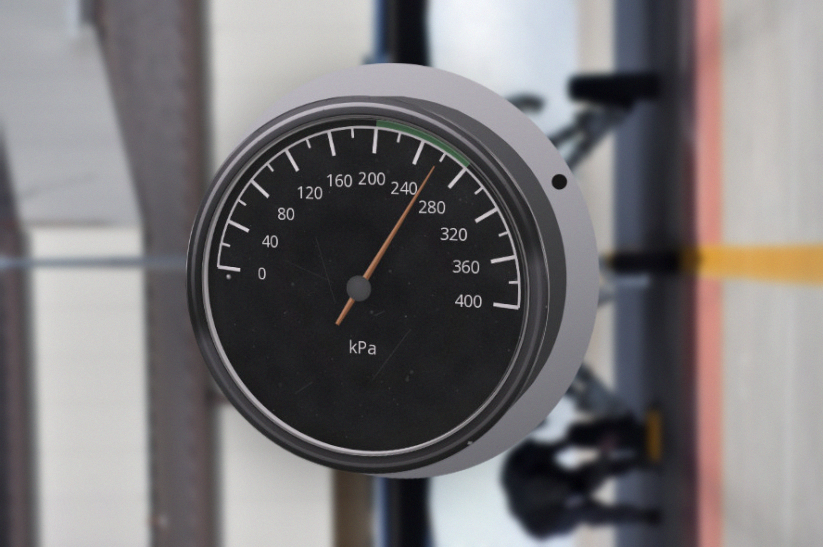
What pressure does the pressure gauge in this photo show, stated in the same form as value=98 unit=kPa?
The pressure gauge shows value=260 unit=kPa
